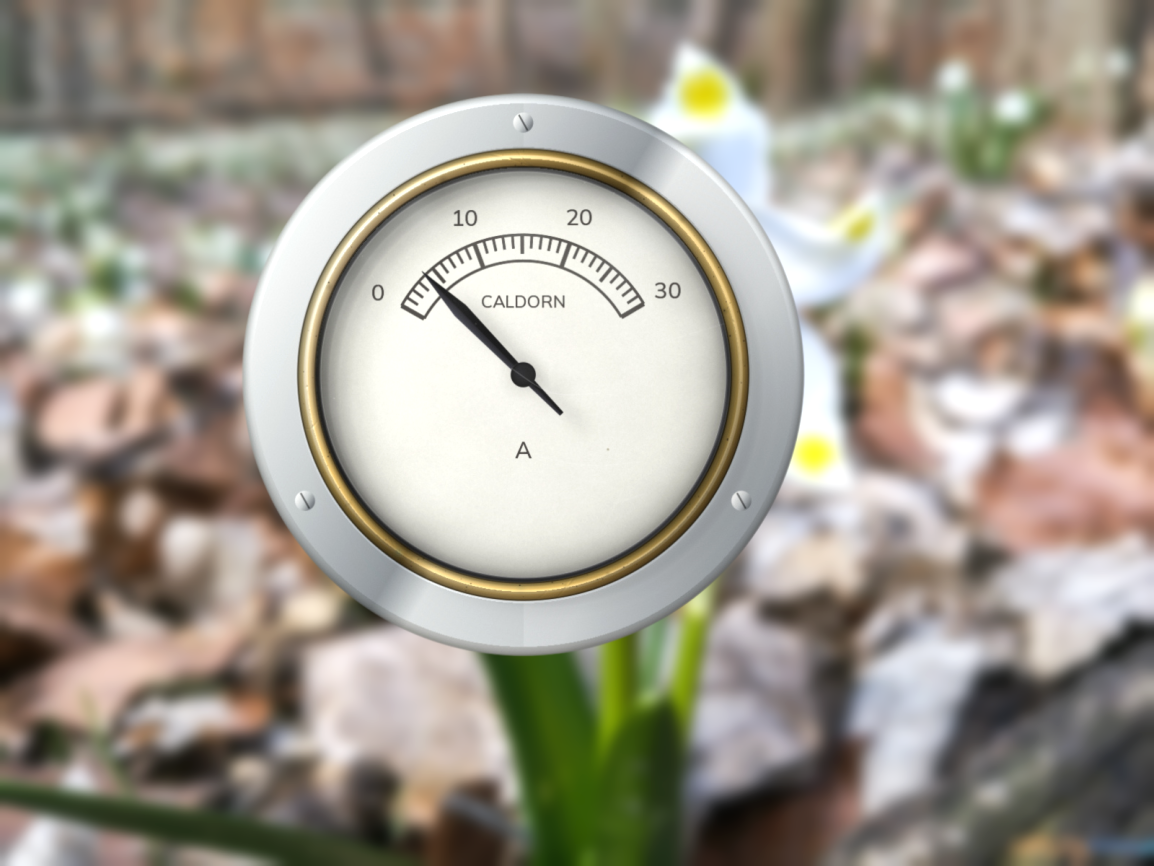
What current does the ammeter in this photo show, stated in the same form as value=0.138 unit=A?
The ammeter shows value=4 unit=A
